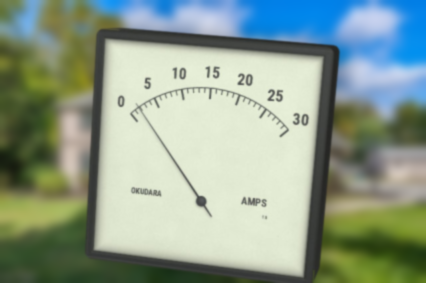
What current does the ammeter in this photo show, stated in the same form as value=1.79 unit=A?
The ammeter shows value=2 unit=A
